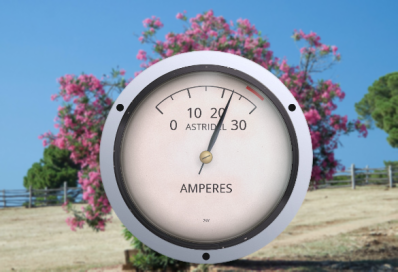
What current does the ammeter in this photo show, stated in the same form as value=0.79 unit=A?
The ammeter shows value=22.5 unit=A
